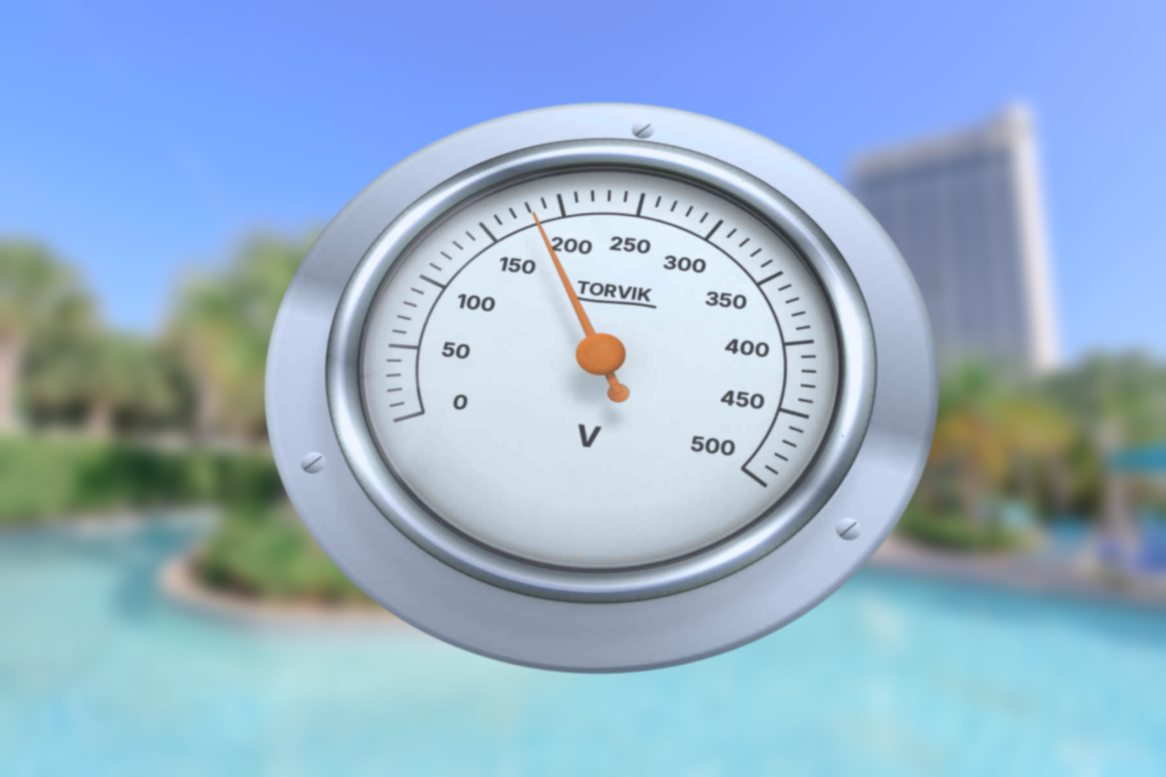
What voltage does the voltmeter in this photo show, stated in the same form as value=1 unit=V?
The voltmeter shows value=180 unit=V
